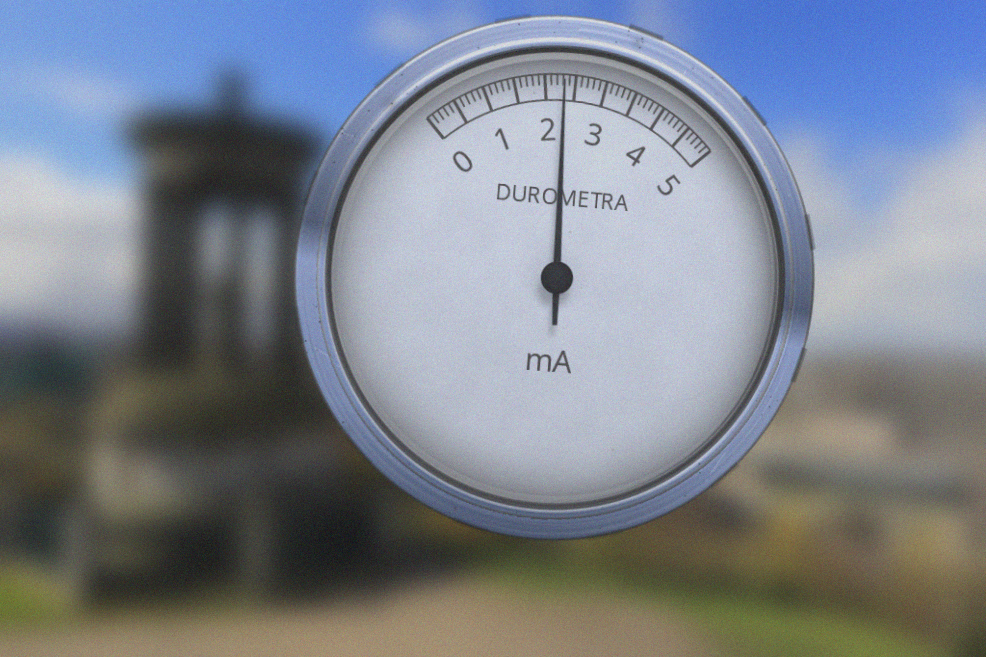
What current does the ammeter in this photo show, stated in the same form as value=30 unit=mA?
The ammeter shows value=2.3 unit=mA
